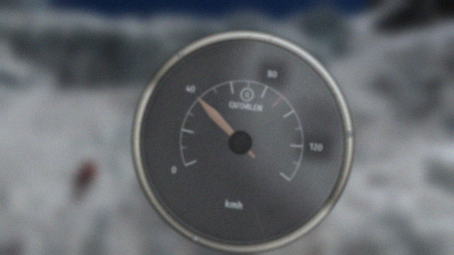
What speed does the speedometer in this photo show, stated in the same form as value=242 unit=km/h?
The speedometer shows value=40 unit=km/h
